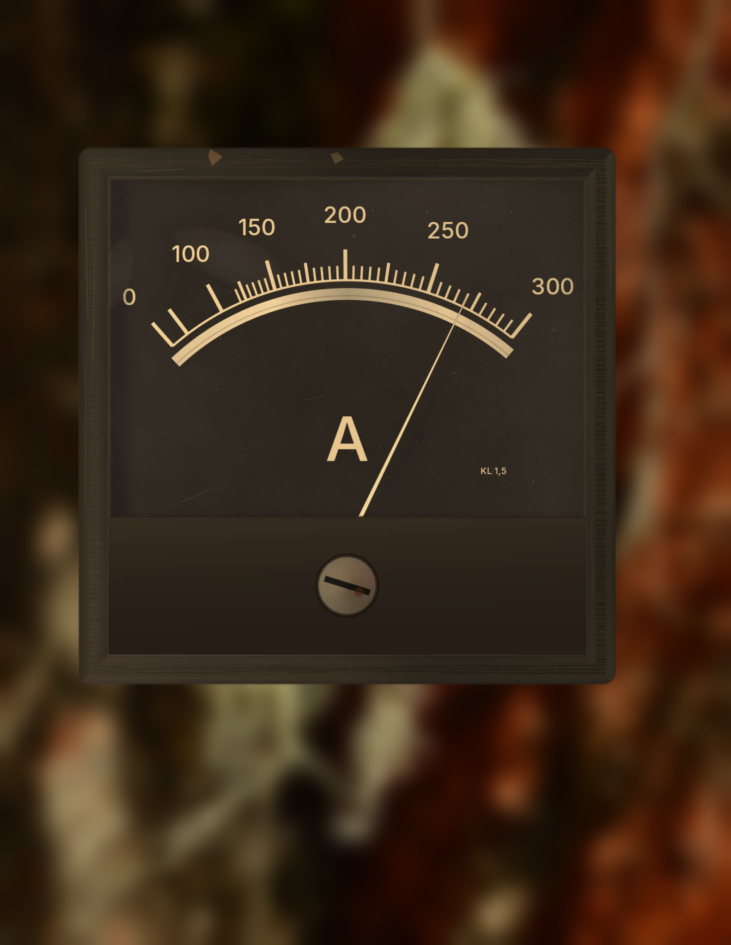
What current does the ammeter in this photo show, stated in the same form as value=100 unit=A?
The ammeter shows value=270 unit=A
